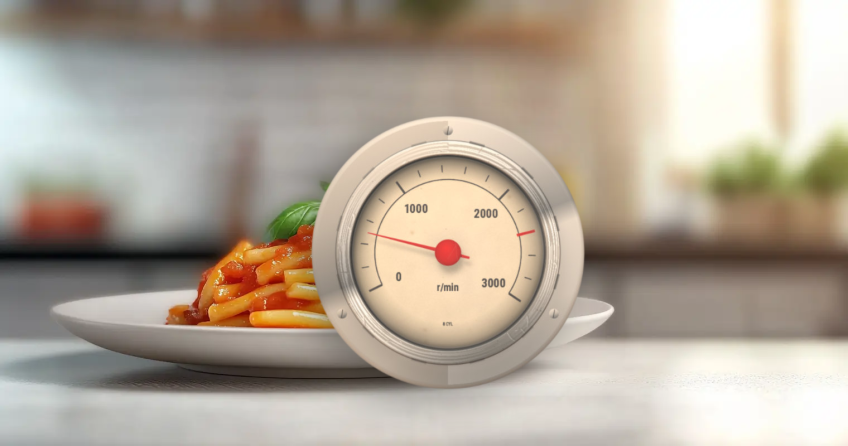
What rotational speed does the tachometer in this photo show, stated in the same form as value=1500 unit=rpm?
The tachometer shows value=500 unit=rpm
